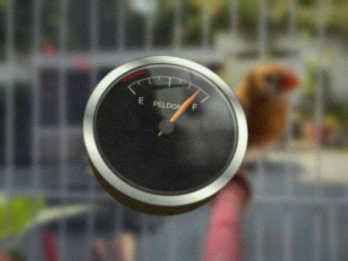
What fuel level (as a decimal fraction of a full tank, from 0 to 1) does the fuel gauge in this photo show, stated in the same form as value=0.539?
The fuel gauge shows value=0.875
